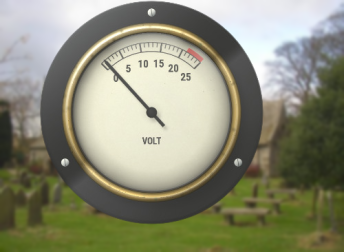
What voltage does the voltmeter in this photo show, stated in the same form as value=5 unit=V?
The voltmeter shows value=1 unit=V
